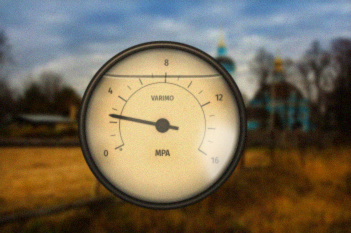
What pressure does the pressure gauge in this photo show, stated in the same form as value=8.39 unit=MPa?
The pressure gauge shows value=2.5 unit=MPa
